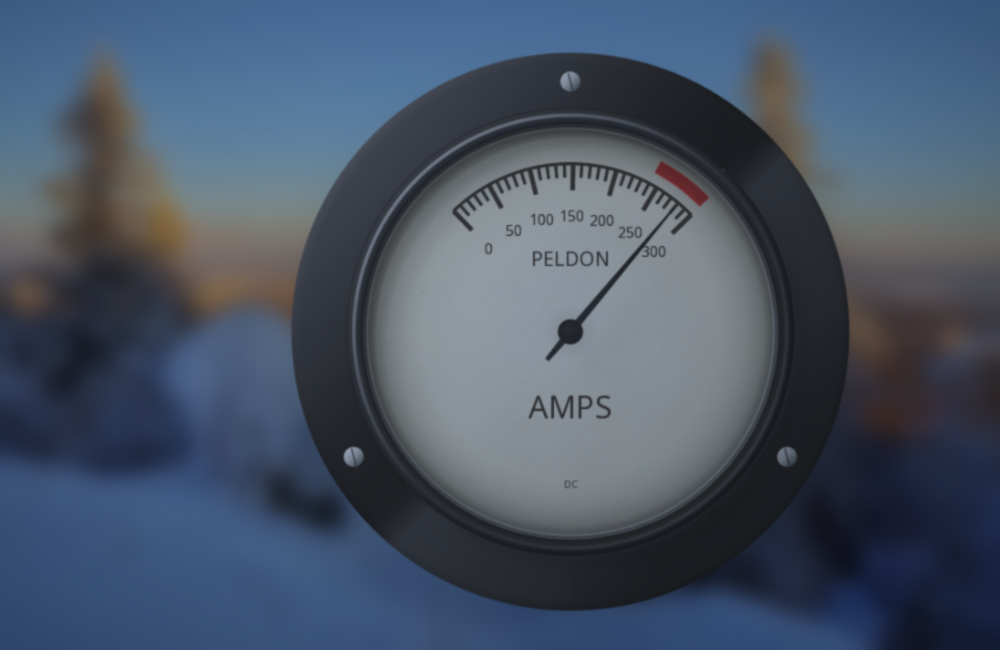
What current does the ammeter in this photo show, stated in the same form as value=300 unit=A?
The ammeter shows value=280 unit=A
